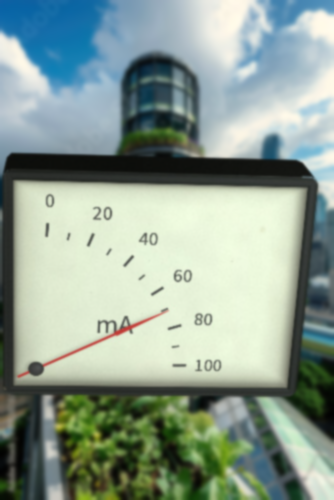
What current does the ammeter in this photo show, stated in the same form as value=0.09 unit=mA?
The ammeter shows value=70 unit=mA
